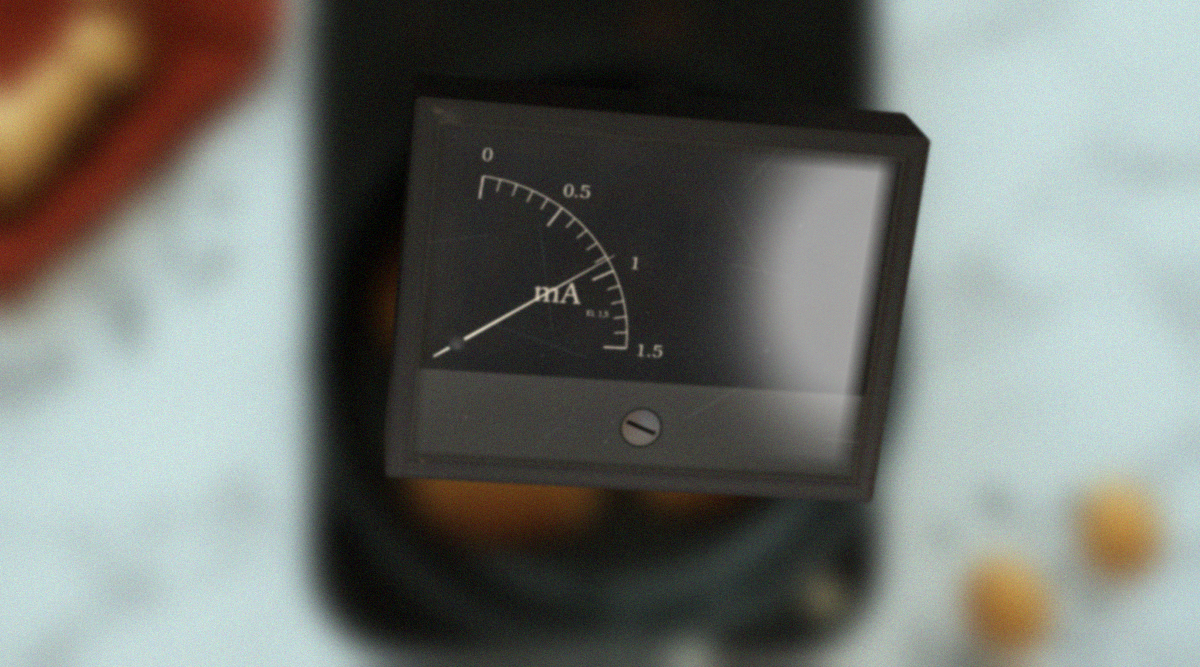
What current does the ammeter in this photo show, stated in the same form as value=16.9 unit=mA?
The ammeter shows value=0.9 unit=mA
